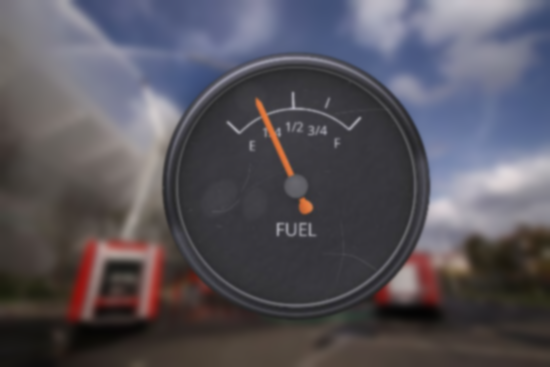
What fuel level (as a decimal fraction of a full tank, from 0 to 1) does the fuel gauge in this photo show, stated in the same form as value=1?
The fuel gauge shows value=0.25
